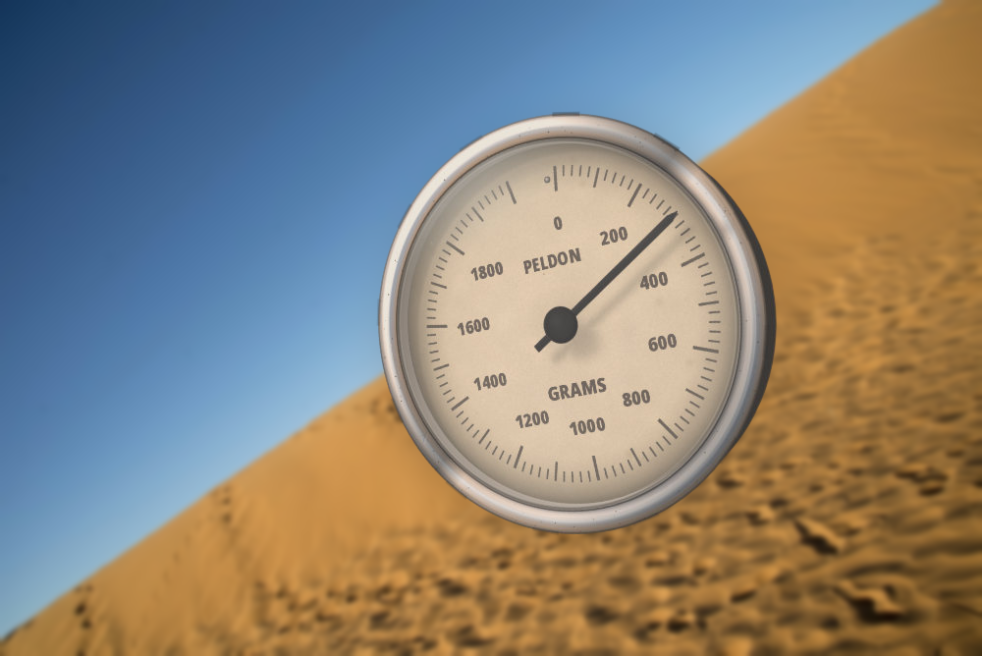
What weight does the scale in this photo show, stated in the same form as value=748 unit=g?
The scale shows value=300 unit=g
